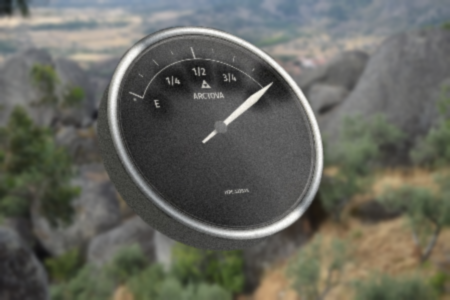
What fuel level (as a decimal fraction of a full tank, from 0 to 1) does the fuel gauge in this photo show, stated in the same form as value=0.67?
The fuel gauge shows value=1
